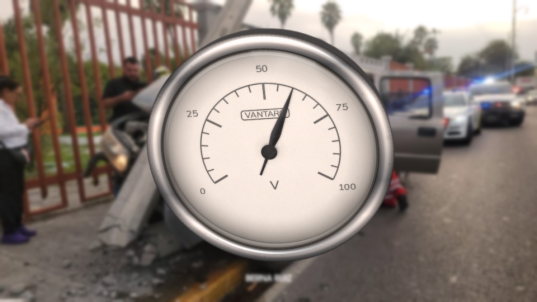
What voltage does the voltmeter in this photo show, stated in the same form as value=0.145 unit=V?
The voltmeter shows value=60 unit=V
